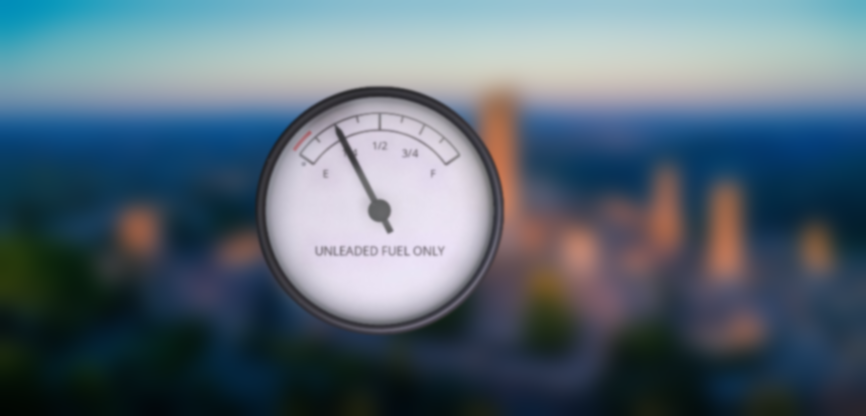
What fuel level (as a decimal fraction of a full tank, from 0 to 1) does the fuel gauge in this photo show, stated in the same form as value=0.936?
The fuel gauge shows value=0.25
